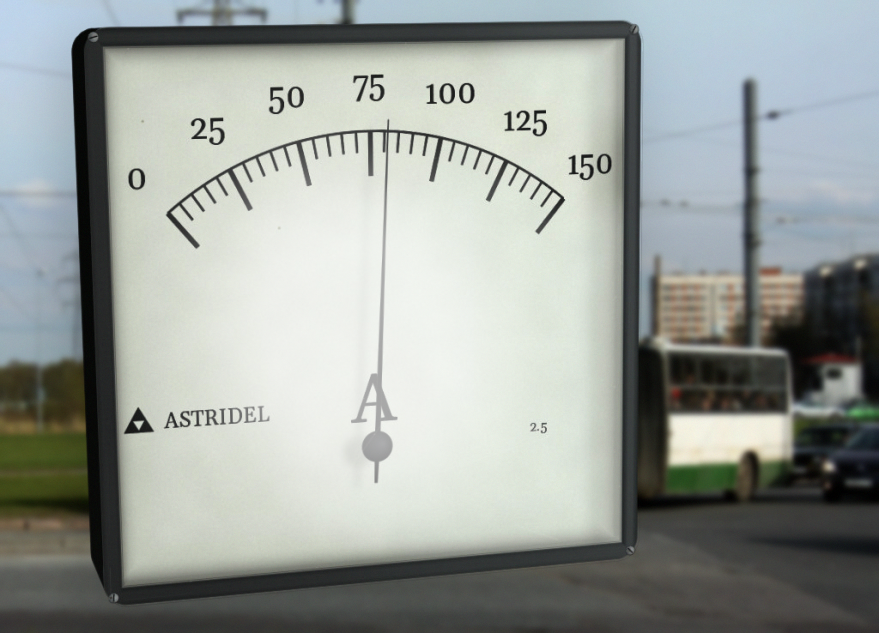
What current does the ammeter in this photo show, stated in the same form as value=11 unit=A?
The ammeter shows value=80 unit=A
